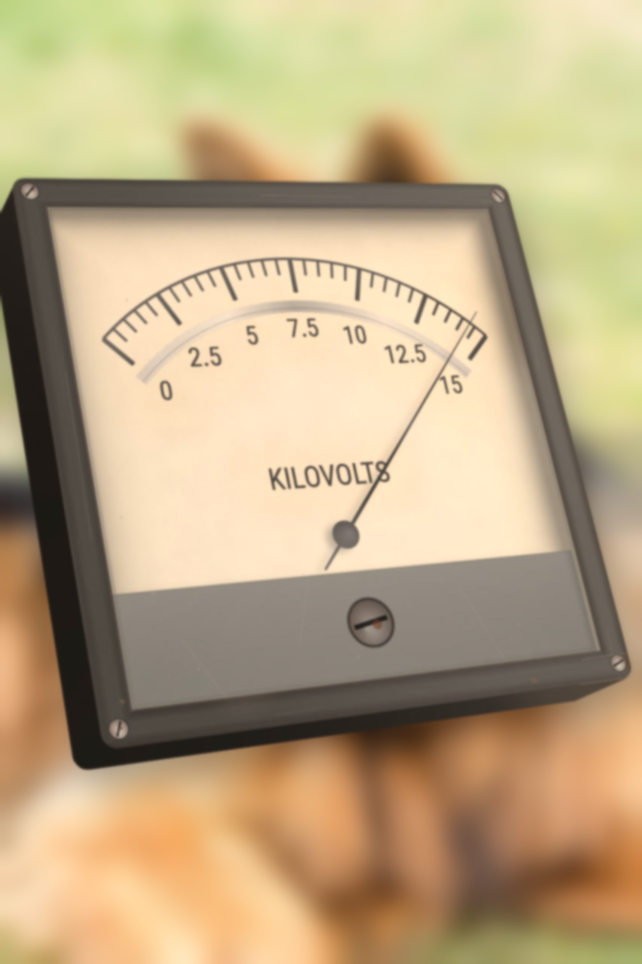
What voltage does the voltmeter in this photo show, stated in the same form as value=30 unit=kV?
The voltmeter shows value=14.25 unit=kV
